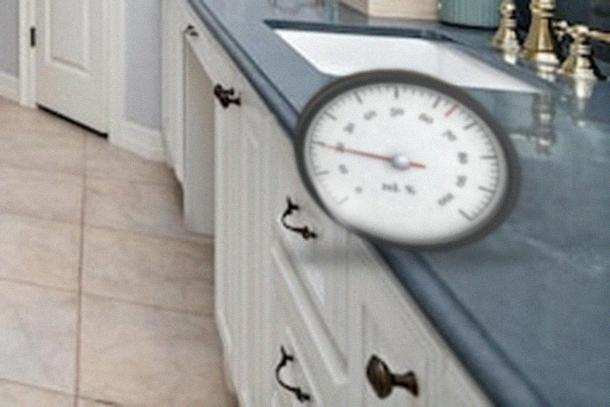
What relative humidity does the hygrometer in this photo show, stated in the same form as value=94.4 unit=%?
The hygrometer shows value=20 unit=%
